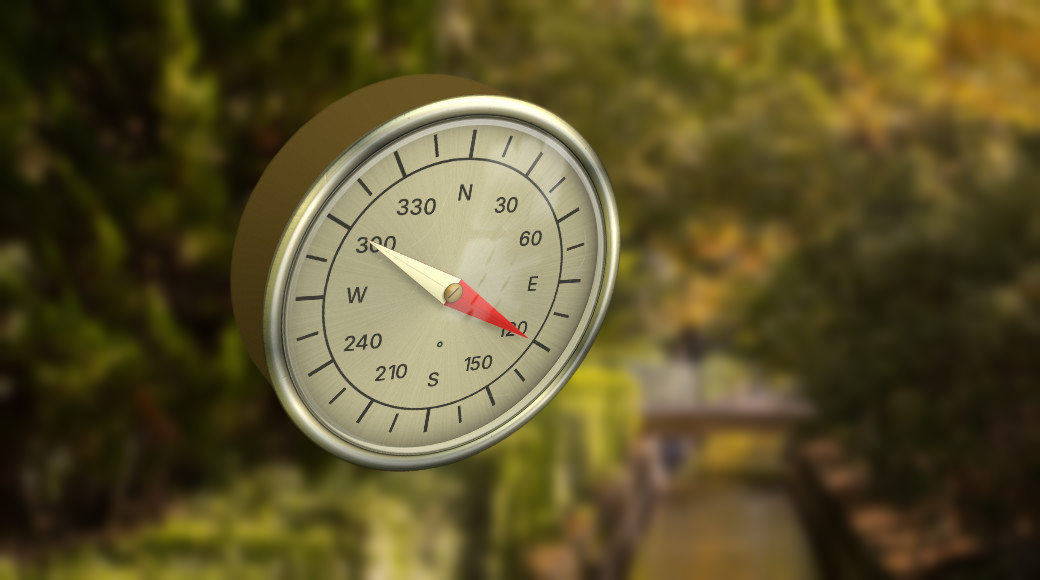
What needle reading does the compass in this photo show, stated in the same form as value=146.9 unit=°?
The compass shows value=120 unit=°
